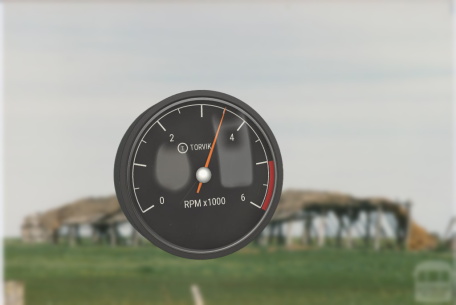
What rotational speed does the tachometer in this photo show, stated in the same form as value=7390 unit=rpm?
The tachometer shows value=3500 unit=rpm
